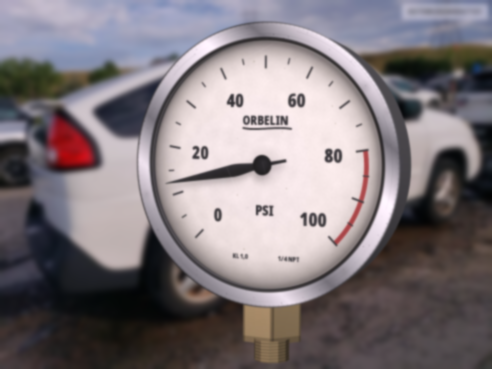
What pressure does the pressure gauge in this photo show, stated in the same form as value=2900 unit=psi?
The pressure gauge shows value=12.5 unit=psi
